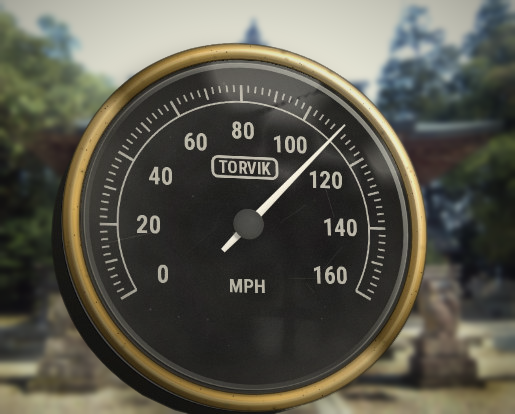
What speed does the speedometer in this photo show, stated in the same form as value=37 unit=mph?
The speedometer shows value=110 unit=mph
